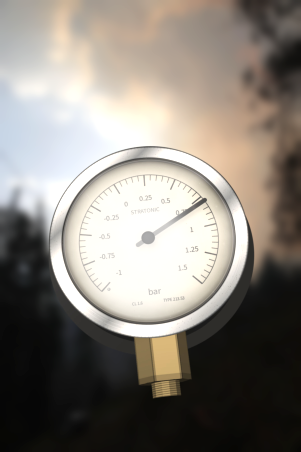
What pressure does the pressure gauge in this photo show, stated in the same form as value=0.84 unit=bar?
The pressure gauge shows value=0.8 unit=bar
